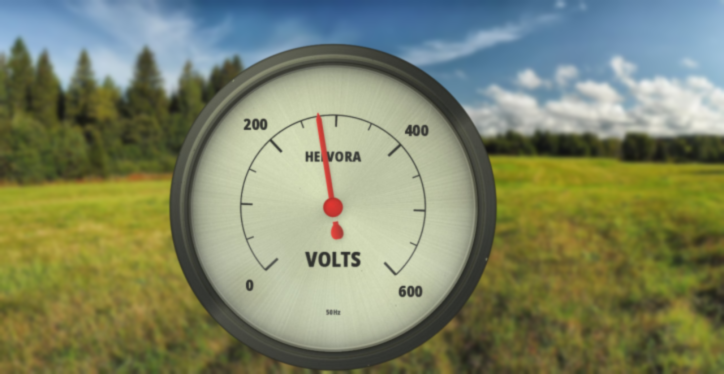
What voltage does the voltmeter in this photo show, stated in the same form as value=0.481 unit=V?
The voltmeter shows value=275 unit=V
